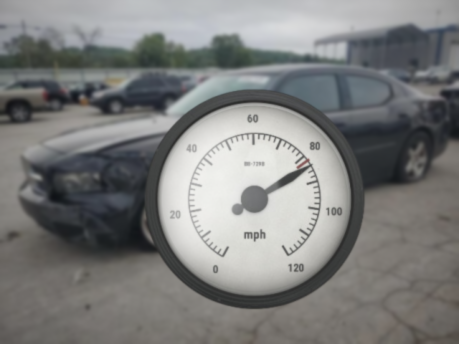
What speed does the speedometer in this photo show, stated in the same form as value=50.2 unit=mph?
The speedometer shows value=84 unit=mph
